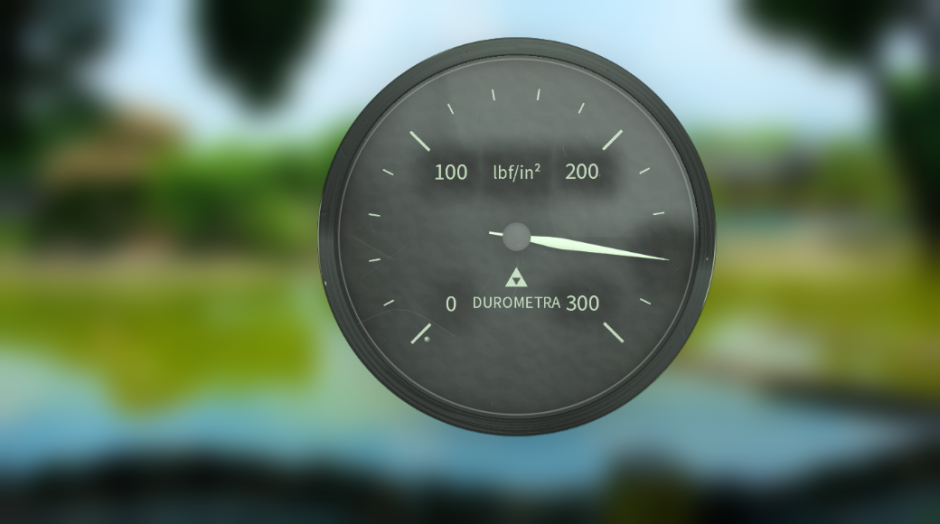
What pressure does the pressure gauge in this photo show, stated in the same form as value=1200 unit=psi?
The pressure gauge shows value=260 unit=psi
